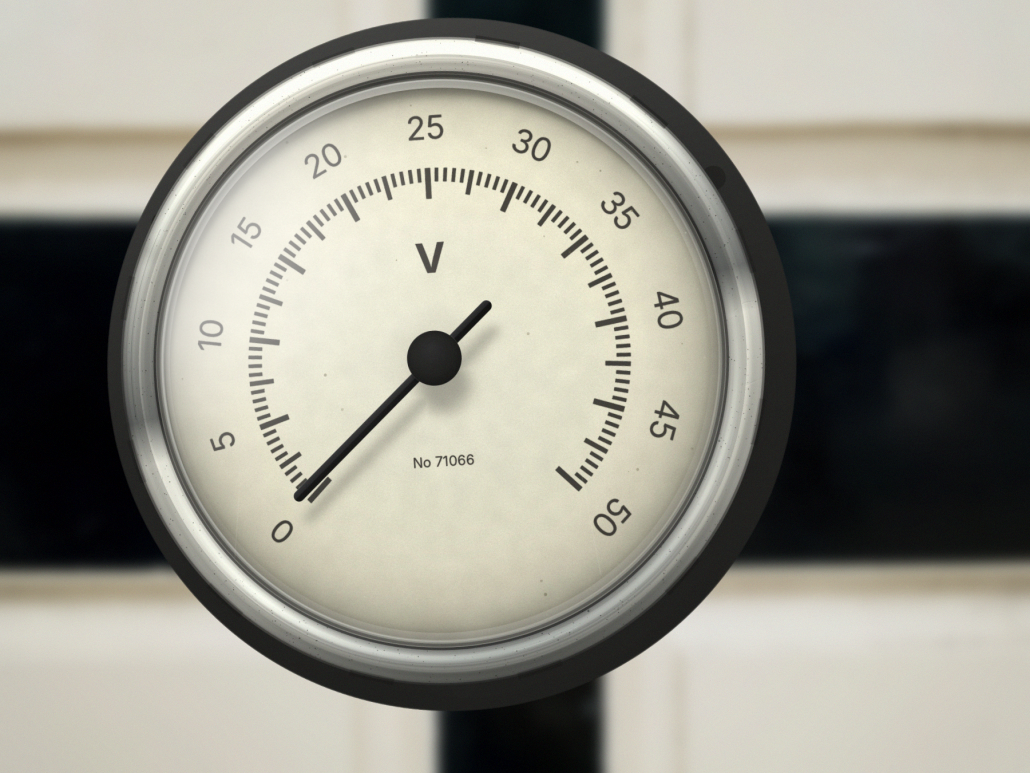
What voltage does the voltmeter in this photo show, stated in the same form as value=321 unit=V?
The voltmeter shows value=0.5 unit=V
